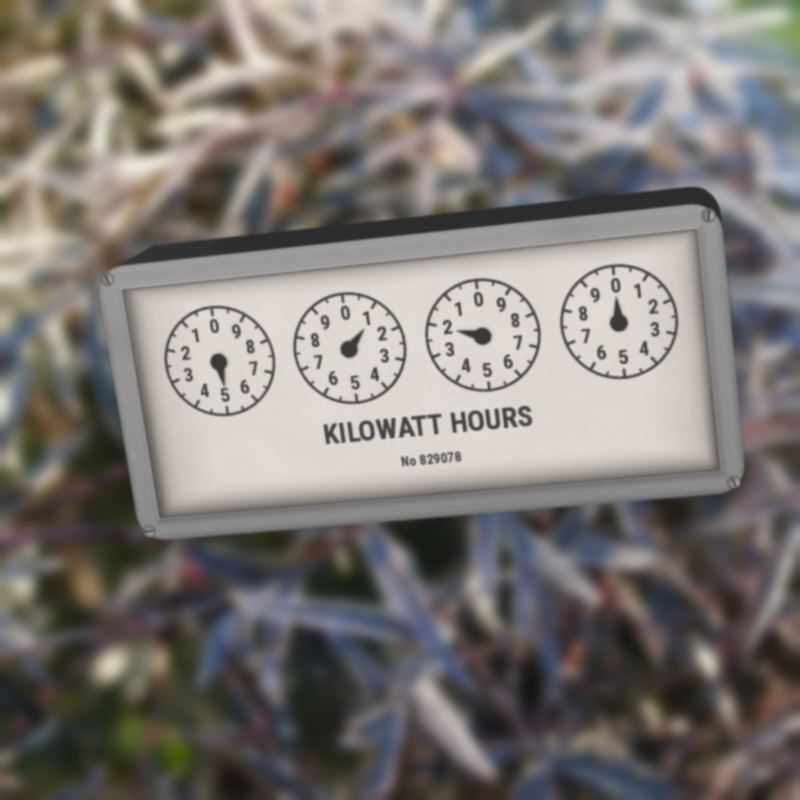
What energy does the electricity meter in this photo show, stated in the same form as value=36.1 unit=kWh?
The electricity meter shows value=5120 unit=kWh
